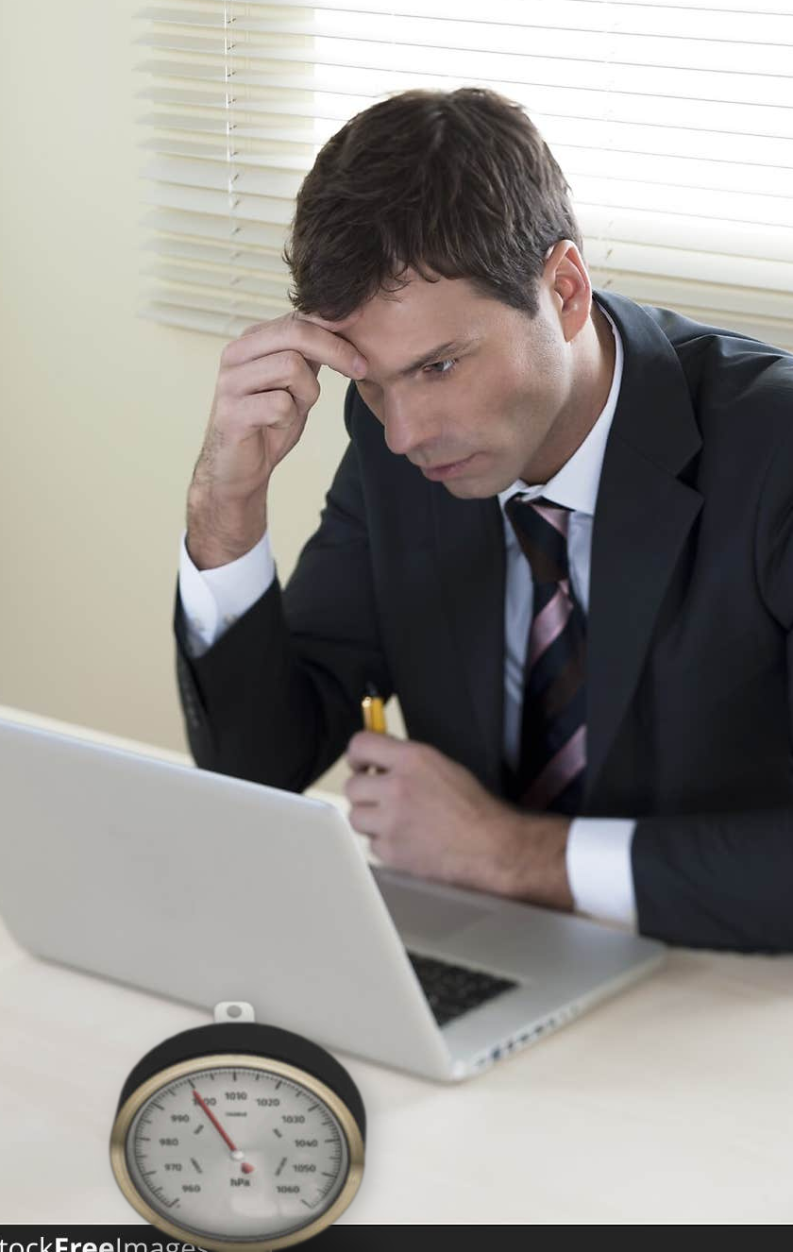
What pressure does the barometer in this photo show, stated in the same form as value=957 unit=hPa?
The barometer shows value=1000 unit=hPa
